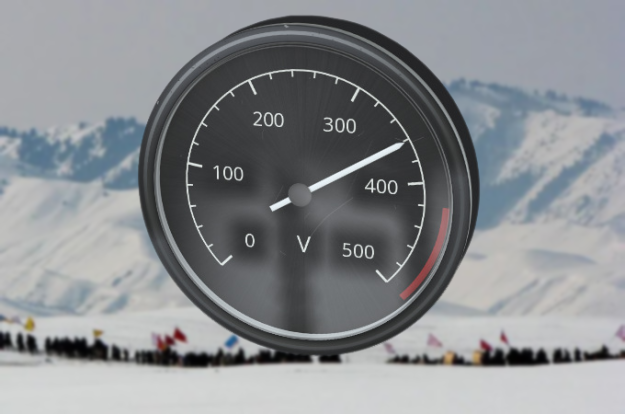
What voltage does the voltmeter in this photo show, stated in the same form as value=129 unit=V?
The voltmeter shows value=360 unit=V
